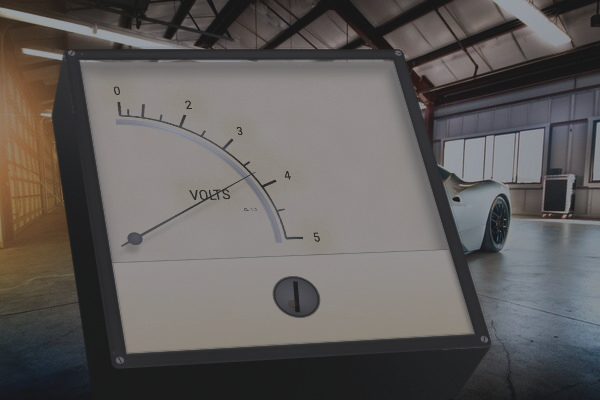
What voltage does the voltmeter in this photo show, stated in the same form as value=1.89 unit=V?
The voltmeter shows value=3.75 unit=V
